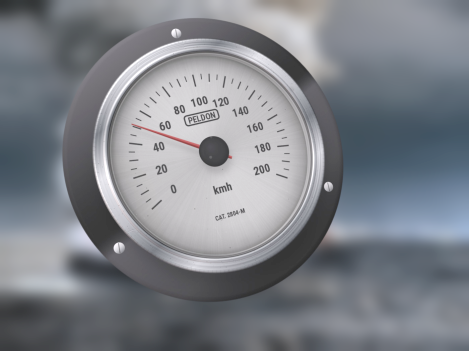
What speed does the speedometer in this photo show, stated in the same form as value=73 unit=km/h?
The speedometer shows value=50 unit=km/h
